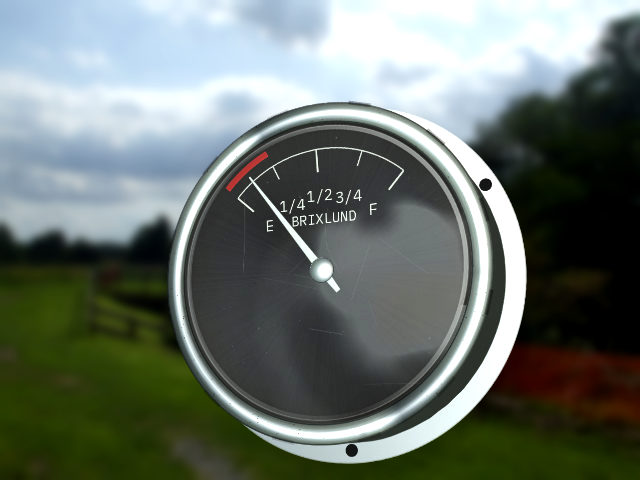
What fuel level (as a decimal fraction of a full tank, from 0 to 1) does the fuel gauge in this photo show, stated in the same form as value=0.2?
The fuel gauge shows value=0.125
